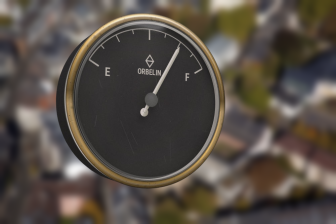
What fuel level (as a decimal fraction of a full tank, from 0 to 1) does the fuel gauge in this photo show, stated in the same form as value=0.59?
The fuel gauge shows value=0.75
